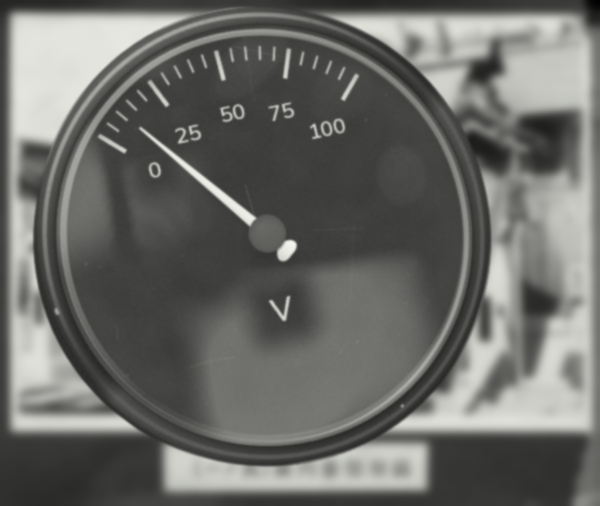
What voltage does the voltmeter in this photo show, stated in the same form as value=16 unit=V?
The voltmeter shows value=10 unit=V
